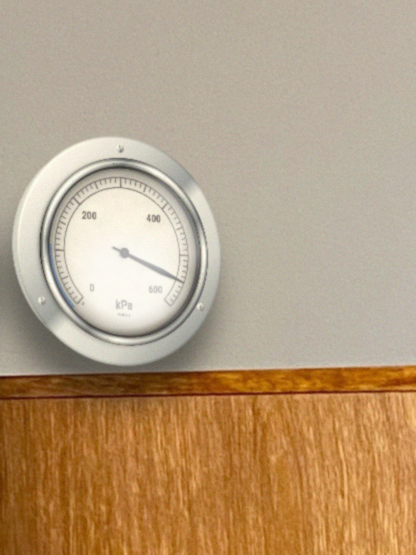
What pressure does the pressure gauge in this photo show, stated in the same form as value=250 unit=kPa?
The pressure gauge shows value=550 unit=kPa
